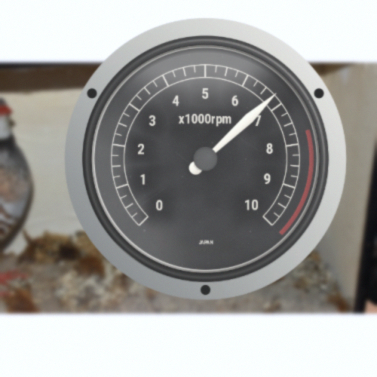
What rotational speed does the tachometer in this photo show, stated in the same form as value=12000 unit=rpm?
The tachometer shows value=6750 unit=rpm
